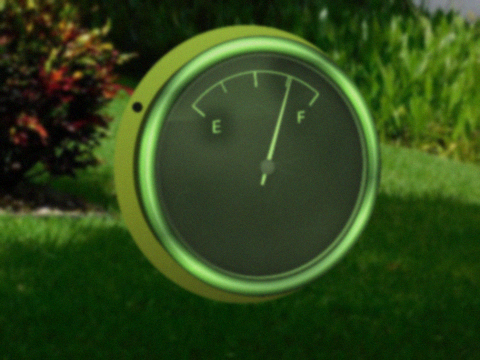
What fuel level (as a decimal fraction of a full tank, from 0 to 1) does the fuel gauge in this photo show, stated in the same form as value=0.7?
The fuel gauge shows value=0.75
